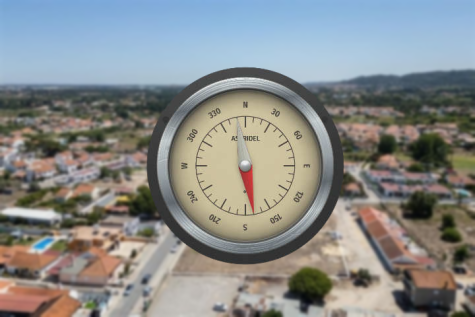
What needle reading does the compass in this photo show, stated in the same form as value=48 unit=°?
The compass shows value=170 unit=°
